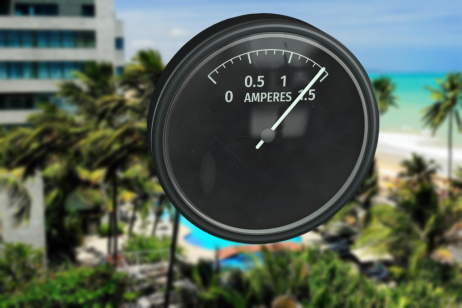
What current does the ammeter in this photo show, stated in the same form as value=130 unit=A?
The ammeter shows value=1.4 unit=A
